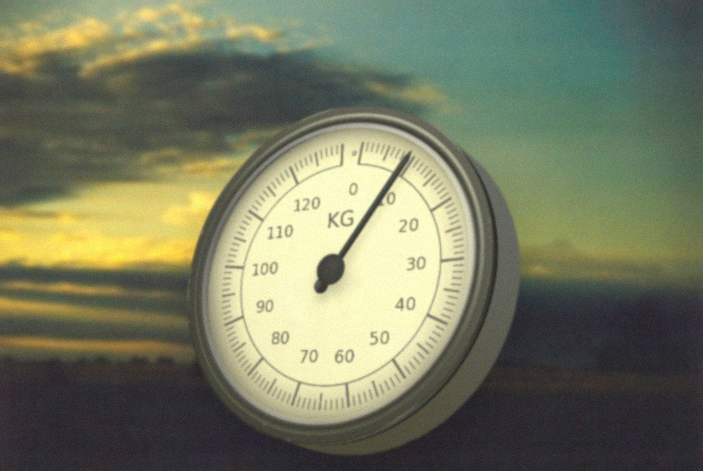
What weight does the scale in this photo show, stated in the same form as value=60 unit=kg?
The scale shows value=10 unit=kg
